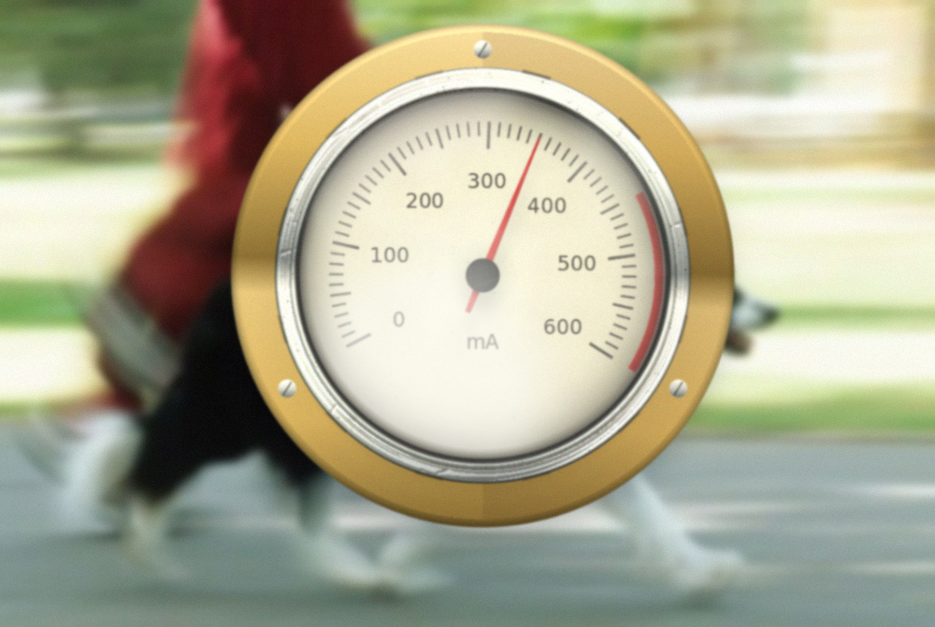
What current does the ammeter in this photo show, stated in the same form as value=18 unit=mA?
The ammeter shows value=350 unit=mA
